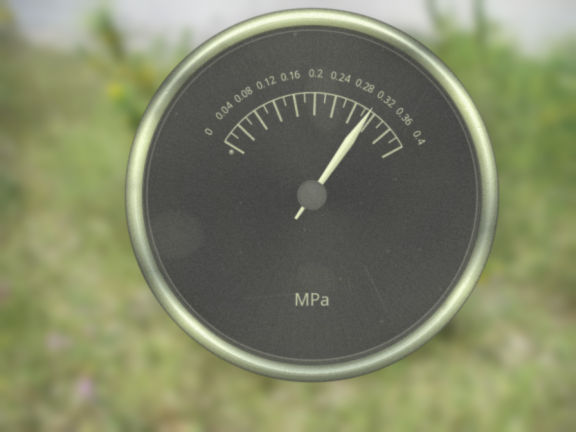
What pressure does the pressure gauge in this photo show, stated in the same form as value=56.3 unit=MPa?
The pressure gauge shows value=0.31 unit=MPa
